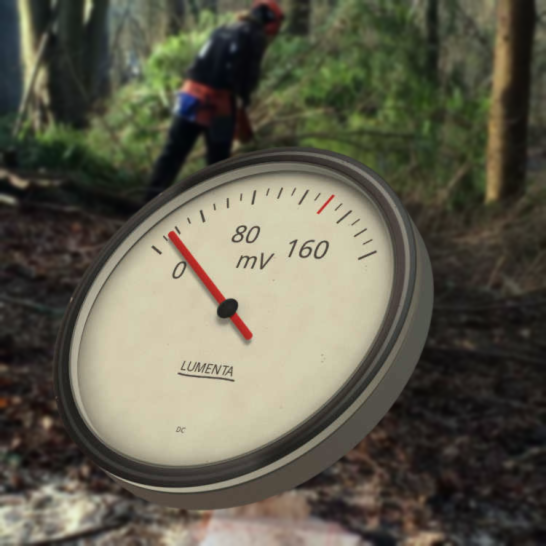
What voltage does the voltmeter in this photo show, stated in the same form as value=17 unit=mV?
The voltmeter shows value=15 unit=mV
